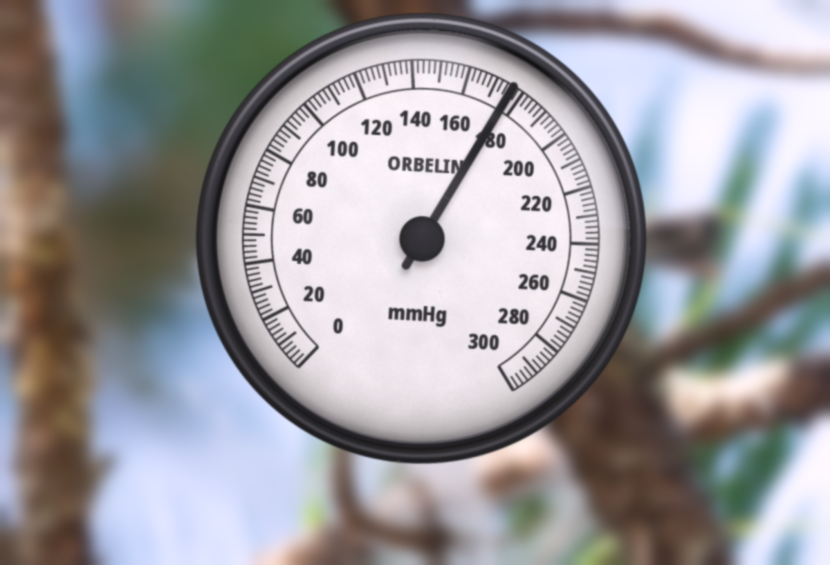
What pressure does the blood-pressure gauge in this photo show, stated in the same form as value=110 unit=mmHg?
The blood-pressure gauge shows value=176 unit=mmHg
